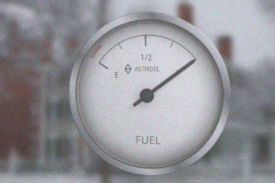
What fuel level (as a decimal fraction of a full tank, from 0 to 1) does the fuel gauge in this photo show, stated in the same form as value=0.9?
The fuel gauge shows value=1
